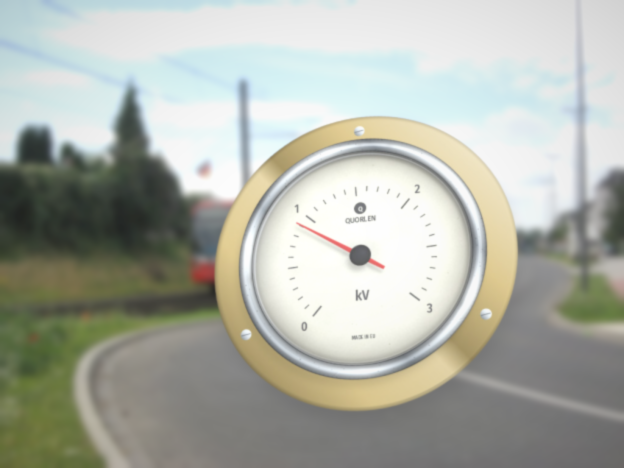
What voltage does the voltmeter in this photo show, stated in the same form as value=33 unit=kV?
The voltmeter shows value=0.9 unit=kV
